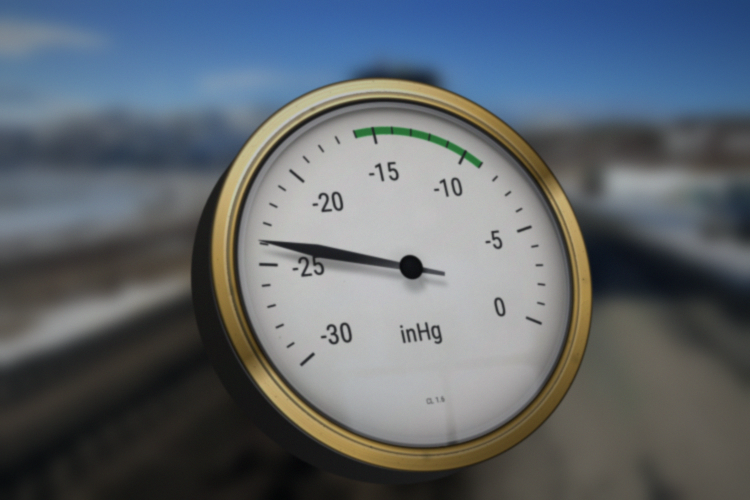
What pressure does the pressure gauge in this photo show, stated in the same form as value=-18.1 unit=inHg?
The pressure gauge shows value=-24 unit=inHg
